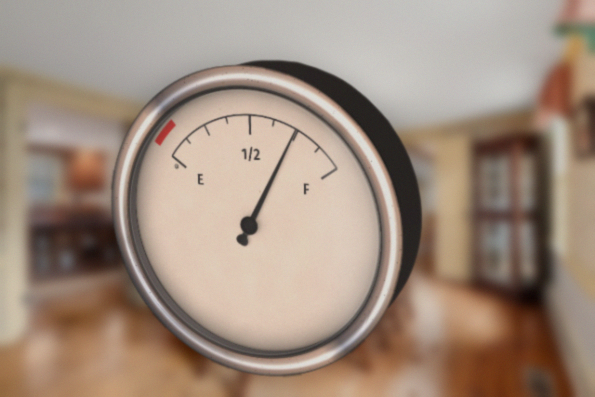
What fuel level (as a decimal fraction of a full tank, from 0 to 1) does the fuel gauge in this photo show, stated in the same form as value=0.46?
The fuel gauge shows value=0.75
